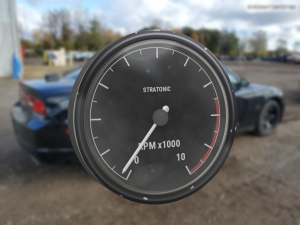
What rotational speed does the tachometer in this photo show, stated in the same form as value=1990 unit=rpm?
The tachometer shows value=250 unit=rpm
